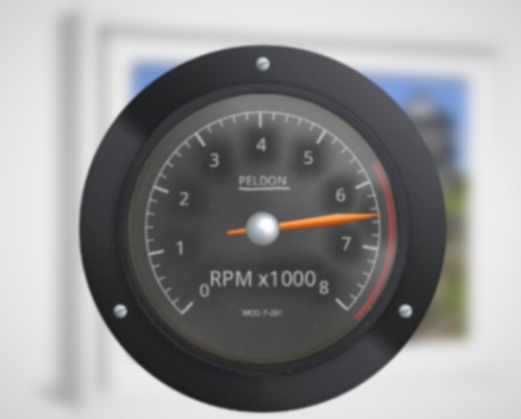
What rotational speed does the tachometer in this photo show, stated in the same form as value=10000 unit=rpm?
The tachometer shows value=6500 unit=rpm
